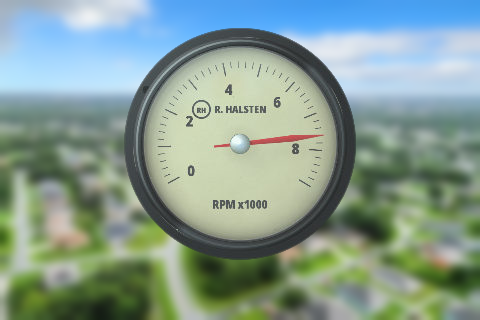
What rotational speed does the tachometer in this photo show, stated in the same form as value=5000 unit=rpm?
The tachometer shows value=7600 unit=rpm
